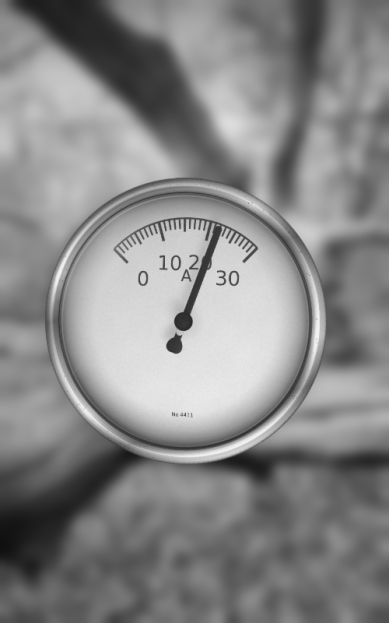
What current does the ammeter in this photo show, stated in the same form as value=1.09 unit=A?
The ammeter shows value=22 unit=A
